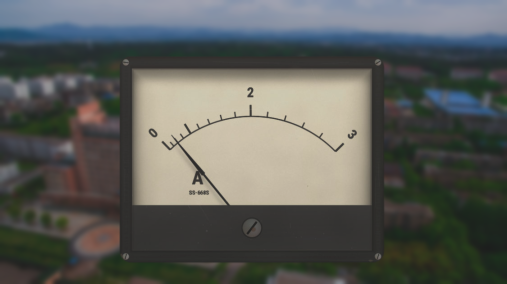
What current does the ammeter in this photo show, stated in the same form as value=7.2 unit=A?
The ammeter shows value=0.6 unit=A
